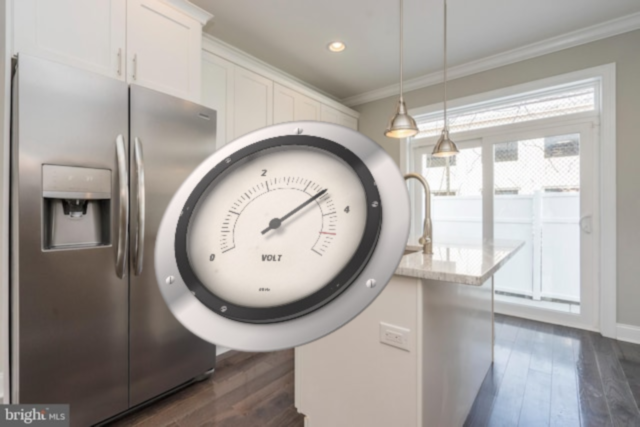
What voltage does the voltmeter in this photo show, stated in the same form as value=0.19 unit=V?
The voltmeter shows value=3.5 unit=V
